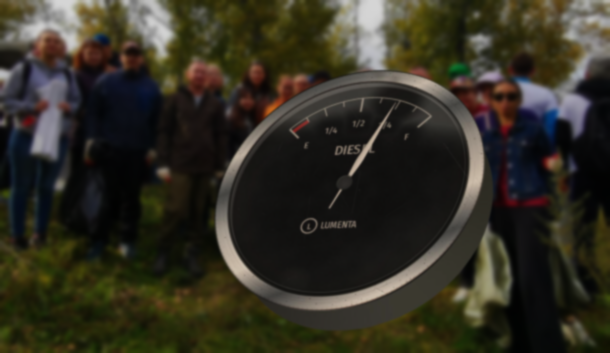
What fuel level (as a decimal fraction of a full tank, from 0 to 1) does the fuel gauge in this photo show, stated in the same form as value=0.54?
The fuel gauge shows value=0.75
